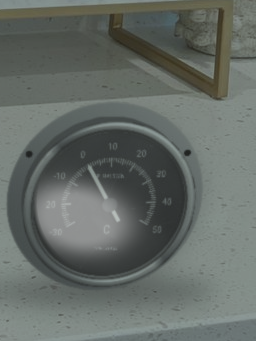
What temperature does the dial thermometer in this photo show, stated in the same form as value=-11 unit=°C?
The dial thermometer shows value=0 unit=°C
